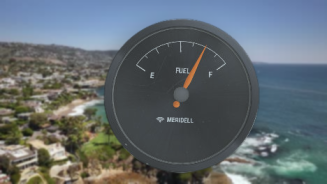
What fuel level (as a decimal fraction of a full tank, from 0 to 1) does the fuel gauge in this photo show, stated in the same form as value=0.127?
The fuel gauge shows value=0.75
